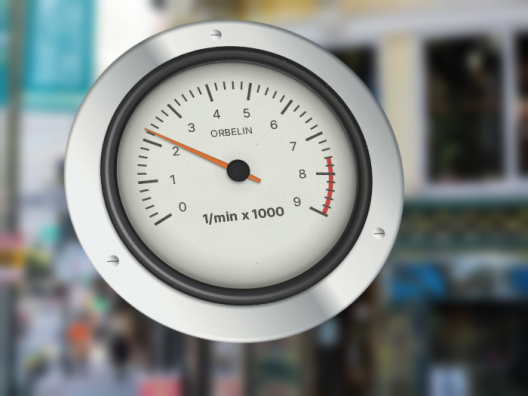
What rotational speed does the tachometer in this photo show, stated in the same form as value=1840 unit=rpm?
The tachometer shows value=2200 unit=rpm
